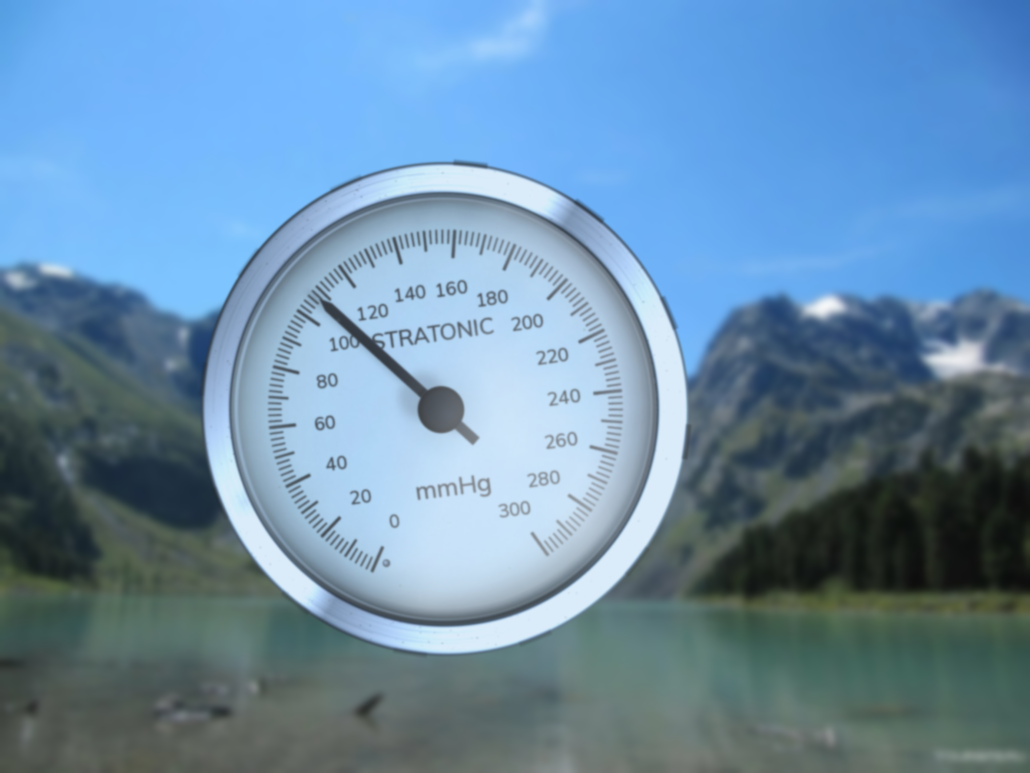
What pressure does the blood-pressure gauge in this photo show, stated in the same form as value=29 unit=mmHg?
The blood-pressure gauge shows value=108 unit=mmHg
